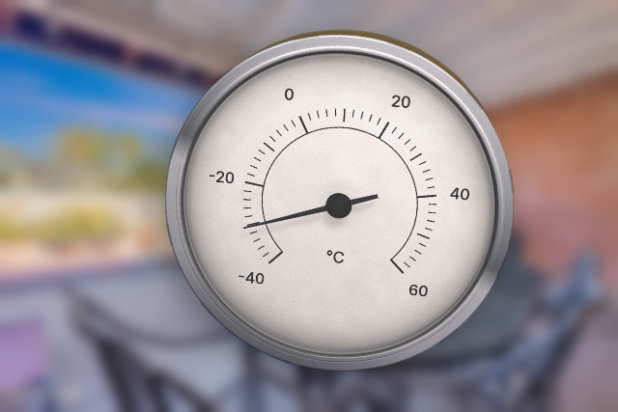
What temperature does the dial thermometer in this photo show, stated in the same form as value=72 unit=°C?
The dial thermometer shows value=-30 unit=°C
